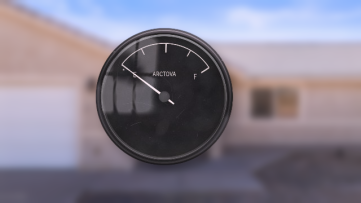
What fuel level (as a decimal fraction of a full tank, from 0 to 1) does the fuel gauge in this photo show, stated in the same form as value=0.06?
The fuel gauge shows value=0
